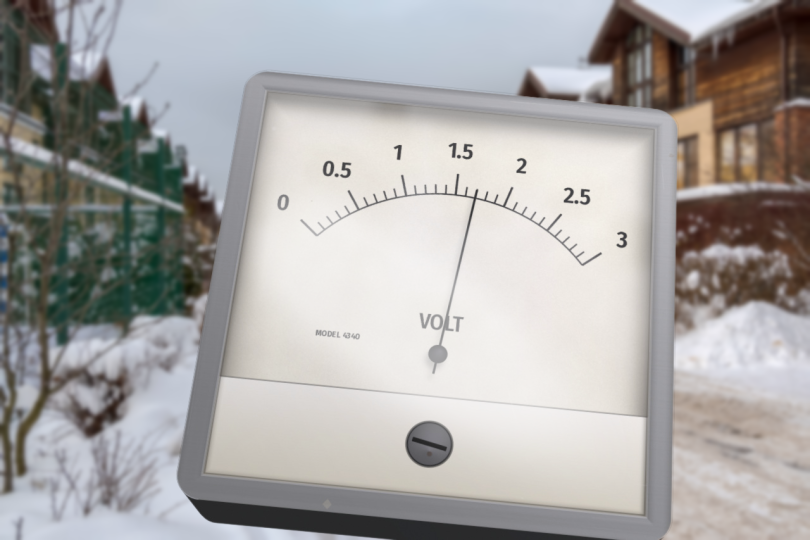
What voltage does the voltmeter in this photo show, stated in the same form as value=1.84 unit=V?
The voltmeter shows value=1.7 unit=V
